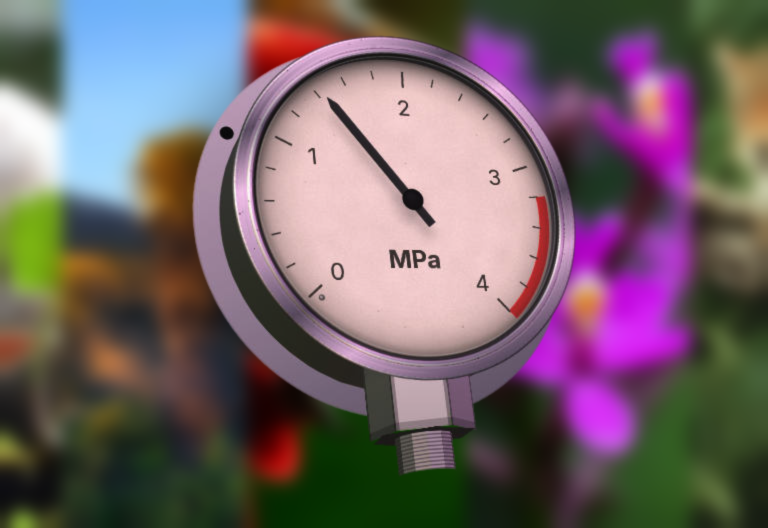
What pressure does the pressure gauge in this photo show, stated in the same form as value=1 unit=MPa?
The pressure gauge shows value=1.4 unit=MPa
